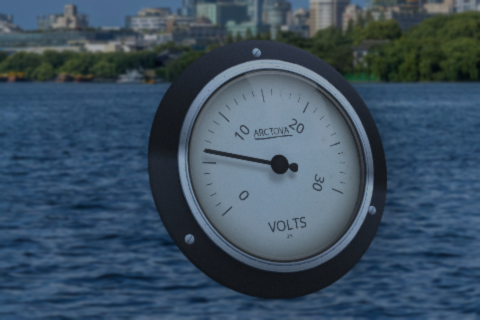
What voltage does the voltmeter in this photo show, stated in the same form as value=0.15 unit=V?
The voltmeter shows value=6 unit=V
